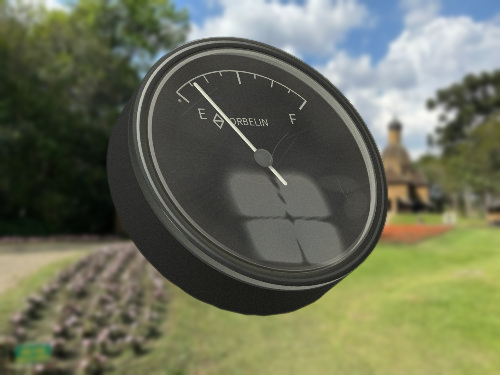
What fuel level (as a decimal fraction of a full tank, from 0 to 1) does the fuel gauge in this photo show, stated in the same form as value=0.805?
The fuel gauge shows value=0.125
